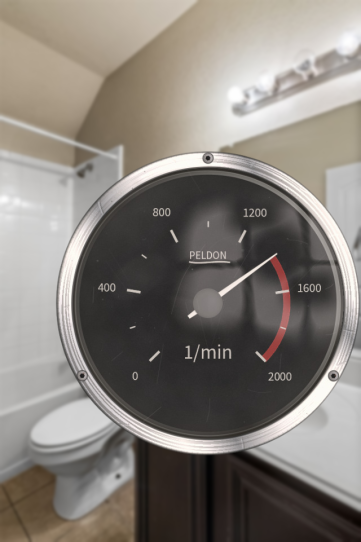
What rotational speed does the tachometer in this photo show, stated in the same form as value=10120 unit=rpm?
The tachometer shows value=1400 unit=rpm
